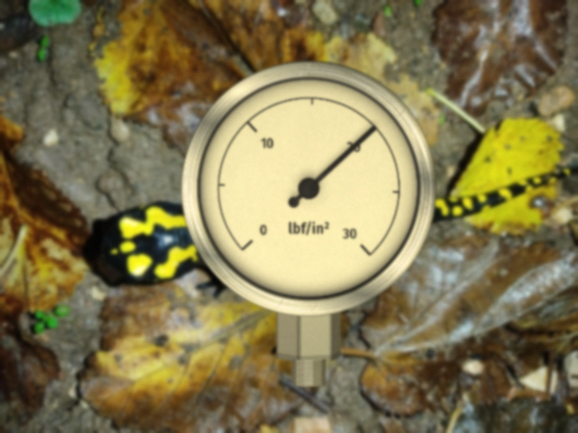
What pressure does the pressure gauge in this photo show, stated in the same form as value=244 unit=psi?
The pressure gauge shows value=20 unit=psi
